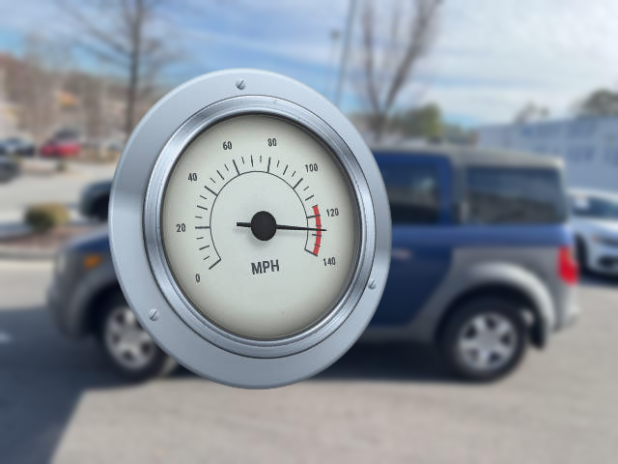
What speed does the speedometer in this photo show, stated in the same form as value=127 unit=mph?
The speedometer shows value=127.5 unit=mph
